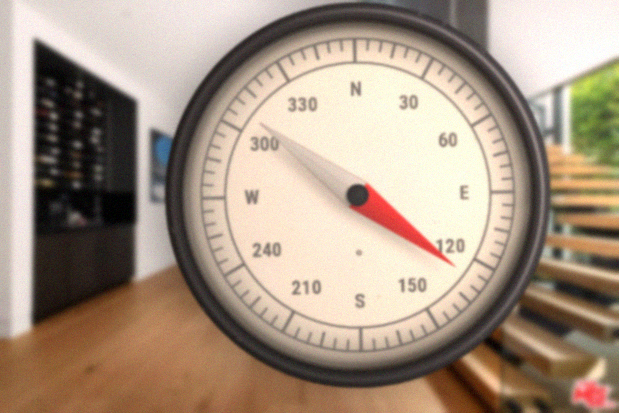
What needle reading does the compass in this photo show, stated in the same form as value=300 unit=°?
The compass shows value=127.5 unit=°
